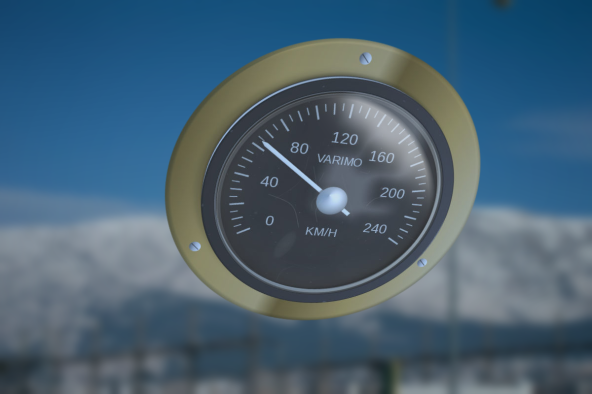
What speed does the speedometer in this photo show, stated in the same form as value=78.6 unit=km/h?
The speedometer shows value=65 unit=km/h
